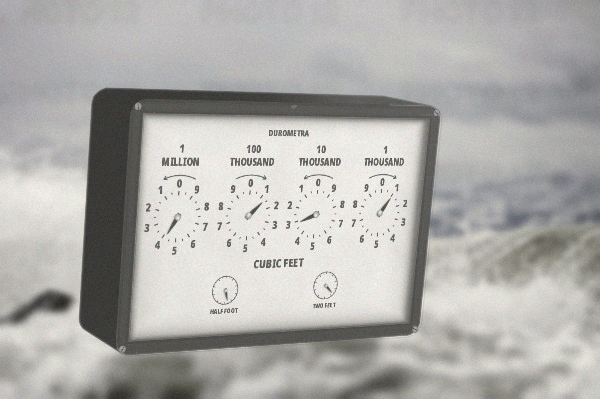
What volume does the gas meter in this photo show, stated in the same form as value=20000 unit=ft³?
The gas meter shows value=413100 unit=ft³
